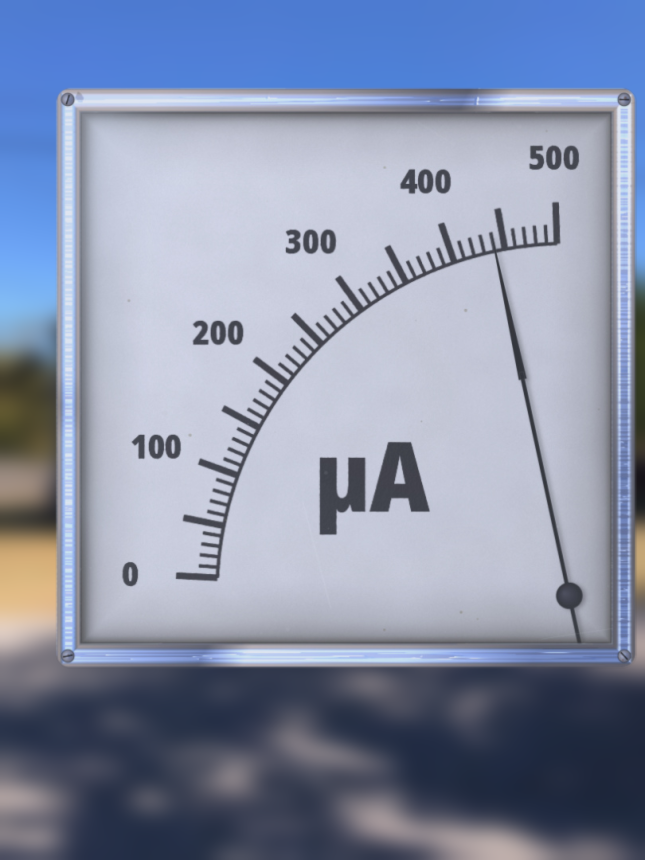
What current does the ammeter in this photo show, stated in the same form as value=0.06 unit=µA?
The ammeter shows value=440 unit=µA
